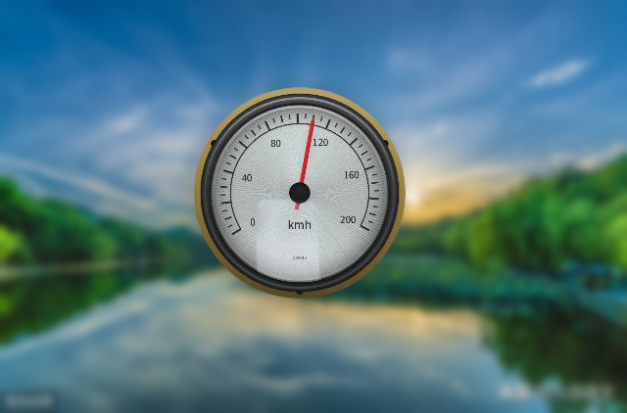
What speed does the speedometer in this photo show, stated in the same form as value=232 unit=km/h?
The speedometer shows value=110 unit=km/h
